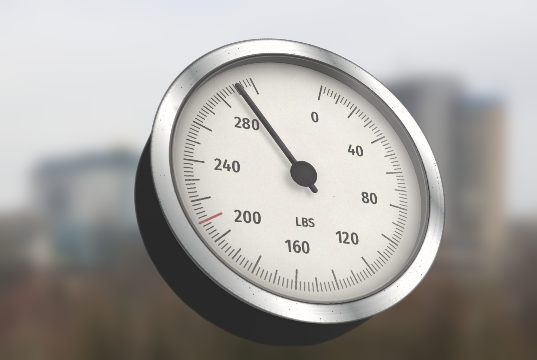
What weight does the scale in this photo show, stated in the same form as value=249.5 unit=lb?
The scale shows value=290 unit=lb
